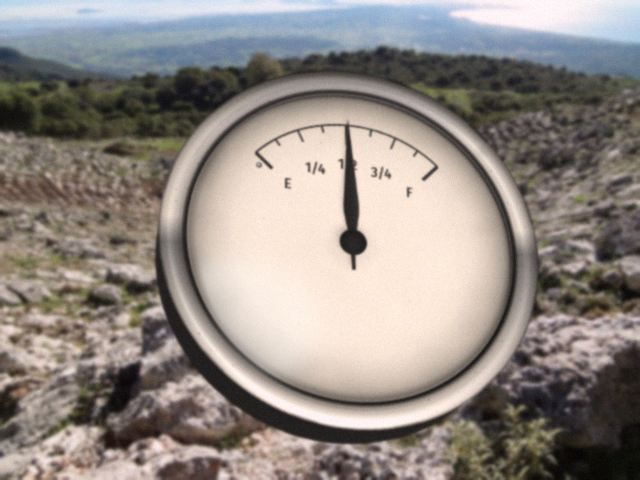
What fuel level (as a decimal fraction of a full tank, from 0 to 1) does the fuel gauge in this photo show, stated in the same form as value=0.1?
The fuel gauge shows value=0.5
